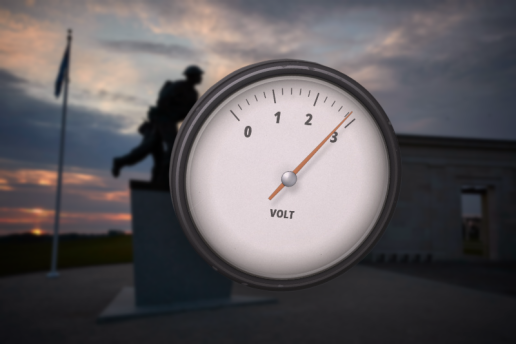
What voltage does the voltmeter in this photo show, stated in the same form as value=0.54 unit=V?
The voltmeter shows value=2.8 unit=V
